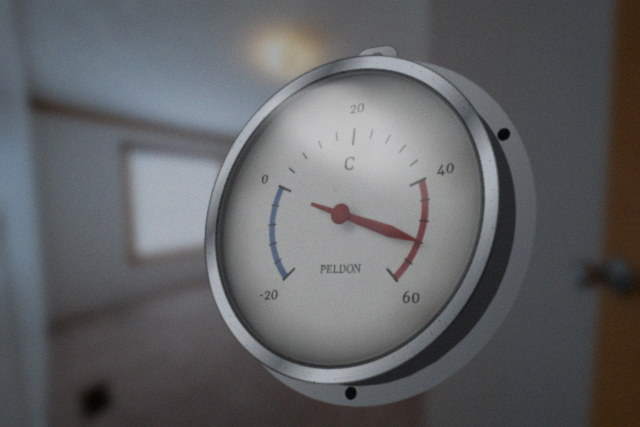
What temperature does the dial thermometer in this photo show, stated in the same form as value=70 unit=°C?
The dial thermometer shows value=52 unit=°C
